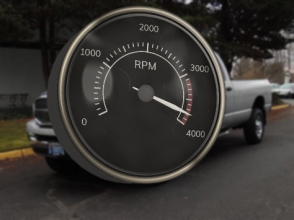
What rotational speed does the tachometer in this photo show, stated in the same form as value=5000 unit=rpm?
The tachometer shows value=3800 unit=rpm
